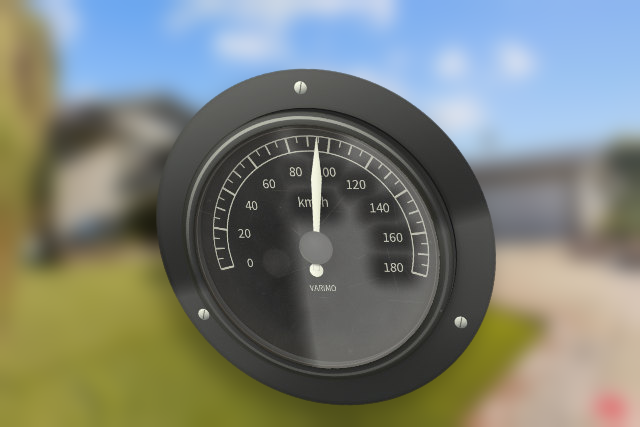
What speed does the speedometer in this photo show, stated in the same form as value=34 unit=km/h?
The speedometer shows value=95 unit=km/h
